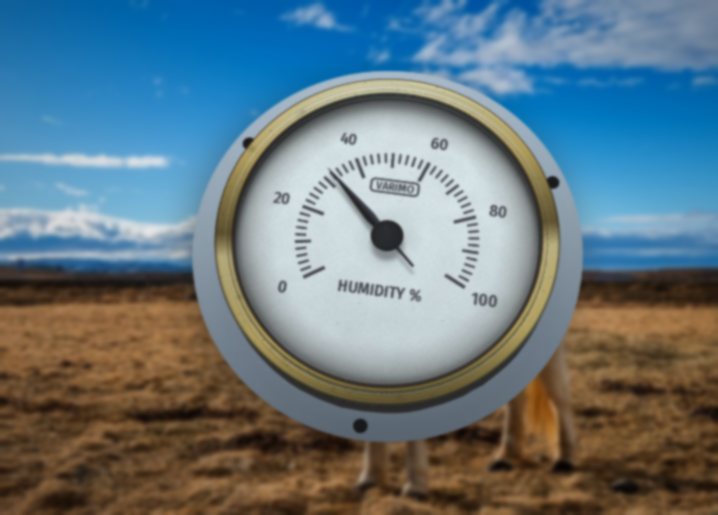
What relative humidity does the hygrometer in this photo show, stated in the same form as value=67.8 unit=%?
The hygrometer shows value=32 unit=%
